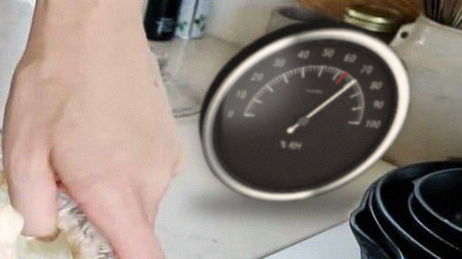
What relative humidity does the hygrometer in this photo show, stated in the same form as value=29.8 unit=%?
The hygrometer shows value=70 unit=%
